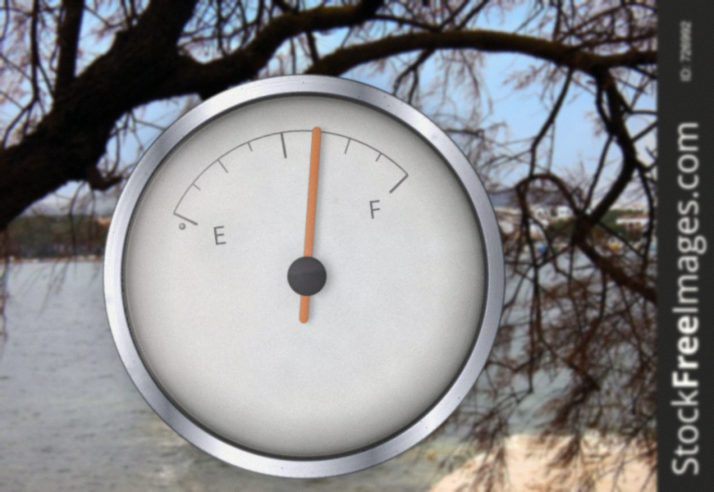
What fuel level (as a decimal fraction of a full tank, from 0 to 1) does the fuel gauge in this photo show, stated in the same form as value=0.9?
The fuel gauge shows value=0.625
